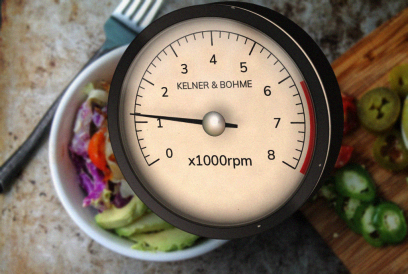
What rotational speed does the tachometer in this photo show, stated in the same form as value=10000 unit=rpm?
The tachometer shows value=1200 unit=rpm
